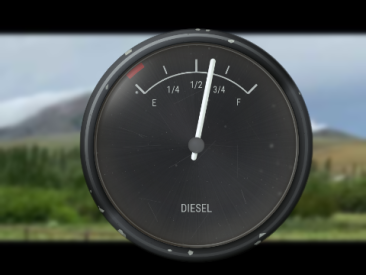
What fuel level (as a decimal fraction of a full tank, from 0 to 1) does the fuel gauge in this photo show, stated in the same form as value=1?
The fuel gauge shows value=0.625
